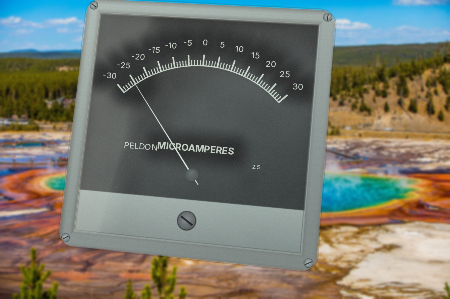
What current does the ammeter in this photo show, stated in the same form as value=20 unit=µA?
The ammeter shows value=-25 unit=µA
